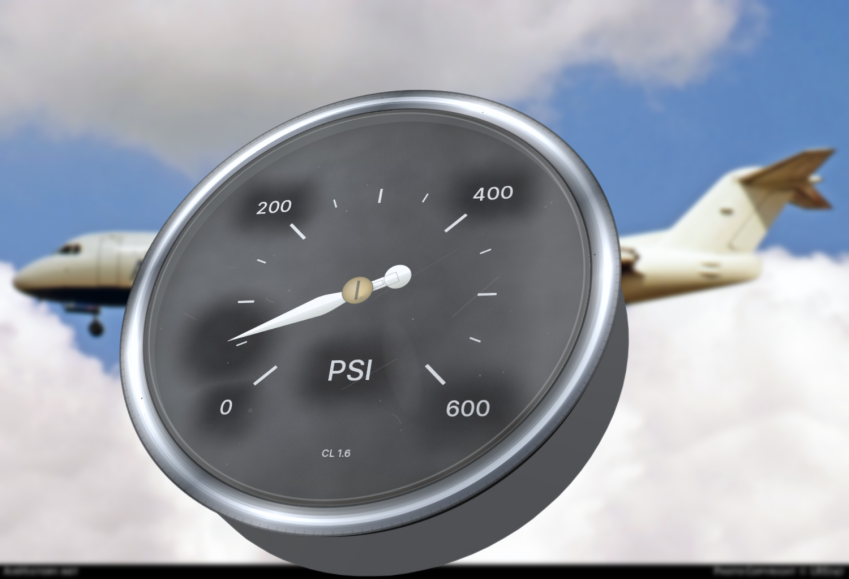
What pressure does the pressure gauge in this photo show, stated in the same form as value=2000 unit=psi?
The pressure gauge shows value=50 unit=psi
